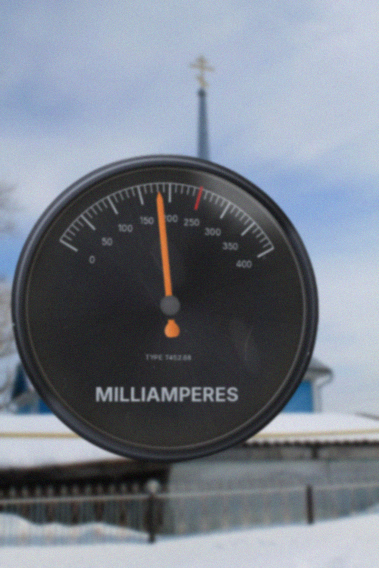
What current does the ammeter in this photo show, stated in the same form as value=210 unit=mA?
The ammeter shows value=180 unit=mA
